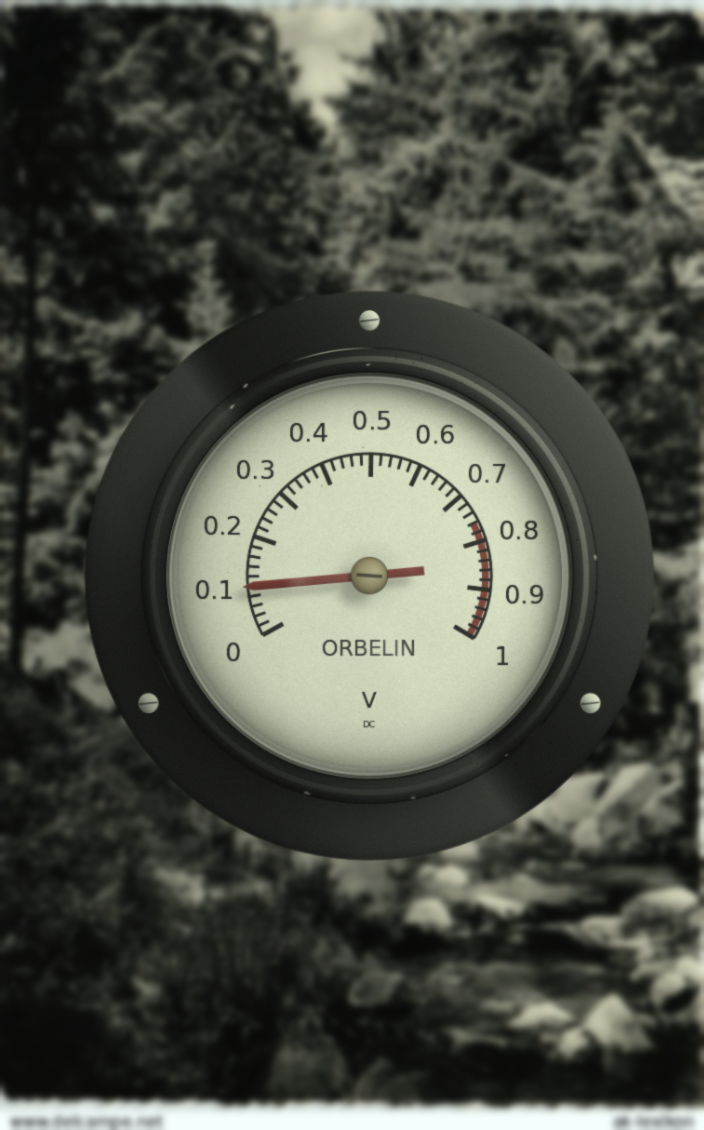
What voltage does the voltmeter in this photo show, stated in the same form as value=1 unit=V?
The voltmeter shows value=0.1 unit=V
